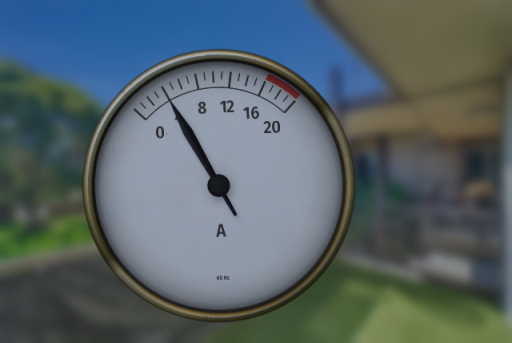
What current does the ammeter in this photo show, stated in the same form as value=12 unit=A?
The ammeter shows value=4 unit=A
